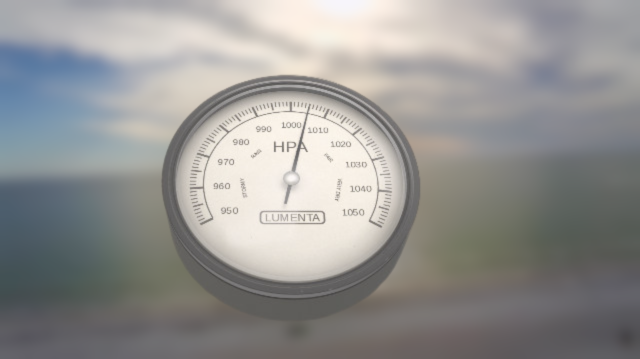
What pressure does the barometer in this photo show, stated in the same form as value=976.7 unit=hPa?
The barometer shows value=1005 unit=hPa
